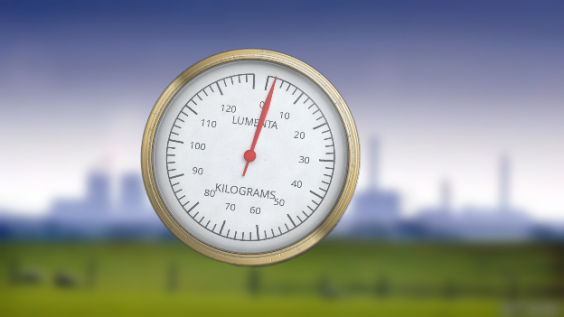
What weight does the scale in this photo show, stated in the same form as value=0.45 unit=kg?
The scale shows value=2 unit=kg
